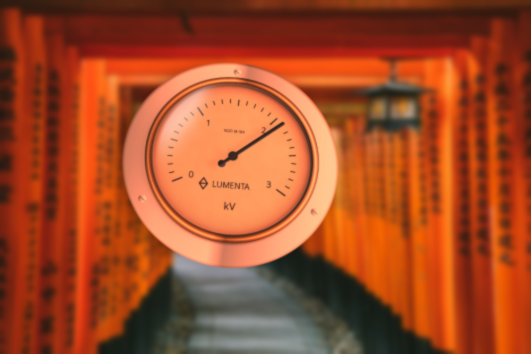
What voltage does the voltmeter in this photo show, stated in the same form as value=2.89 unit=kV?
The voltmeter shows value=2.1 unit=kV
